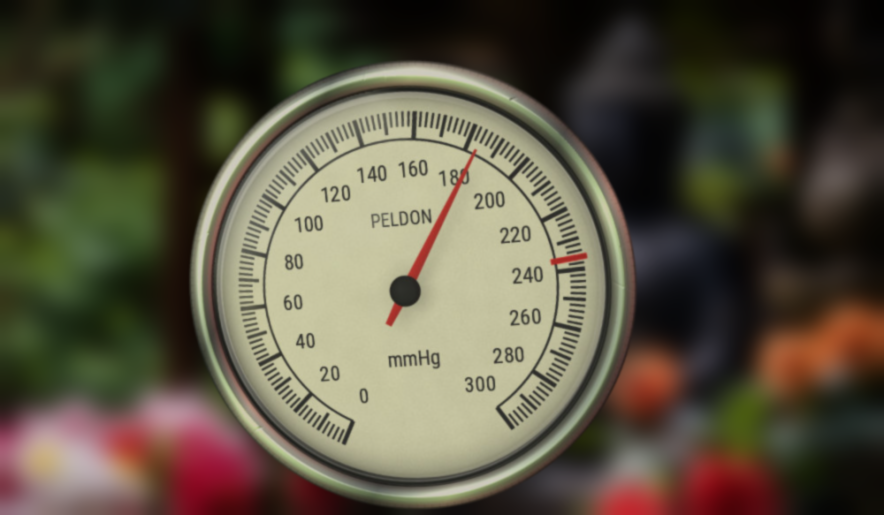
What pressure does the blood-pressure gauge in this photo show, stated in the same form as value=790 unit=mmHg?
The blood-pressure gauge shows value=184 unit=mmHg
